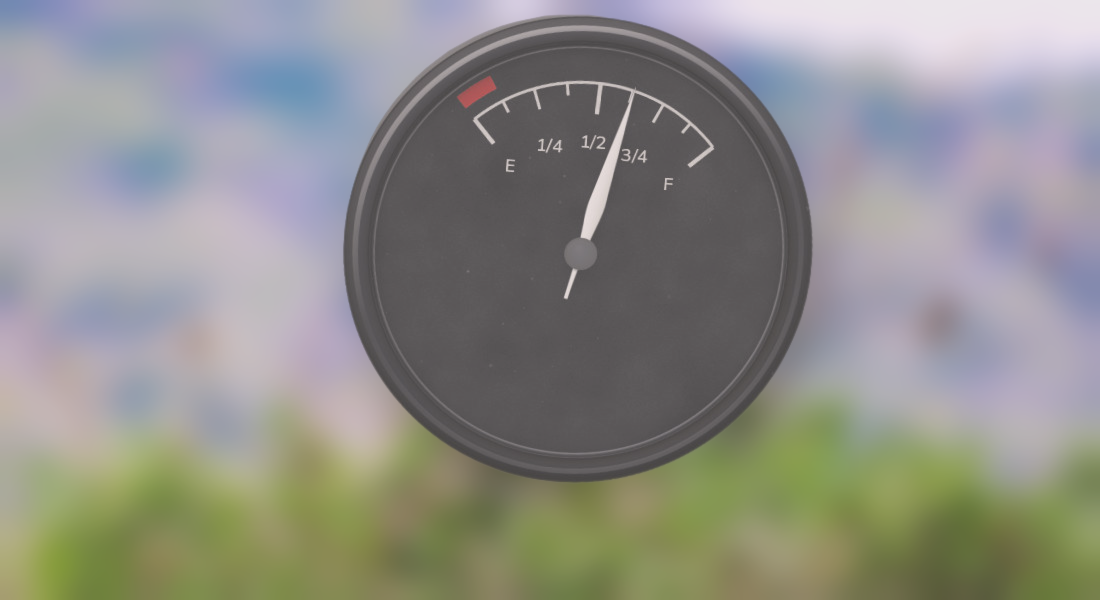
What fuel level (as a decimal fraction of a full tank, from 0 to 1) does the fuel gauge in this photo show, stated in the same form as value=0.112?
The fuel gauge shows value=0.625
